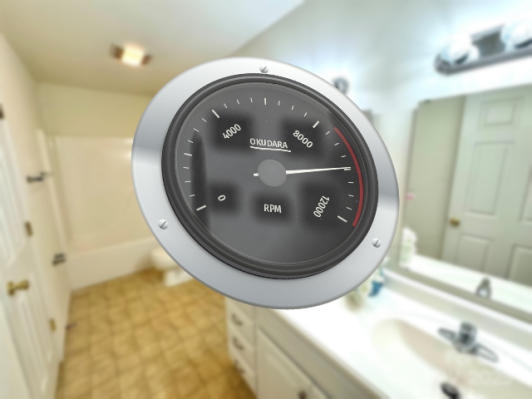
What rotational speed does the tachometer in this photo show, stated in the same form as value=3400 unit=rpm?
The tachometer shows value=10000 unit=rpm
